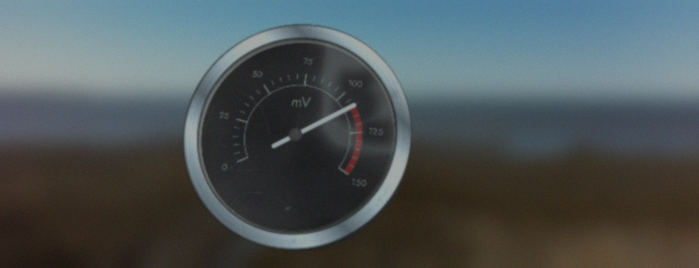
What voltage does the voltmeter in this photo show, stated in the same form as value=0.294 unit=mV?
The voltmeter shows value=110 unit=mV
